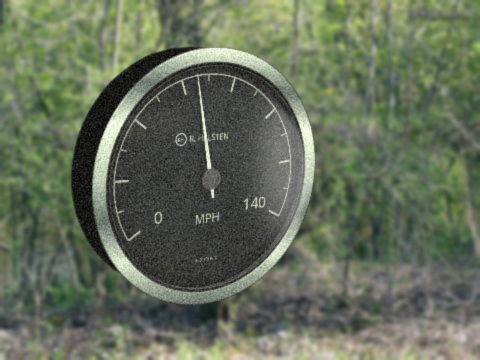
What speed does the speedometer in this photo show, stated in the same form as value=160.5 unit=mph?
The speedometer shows value=65 unit=mph
